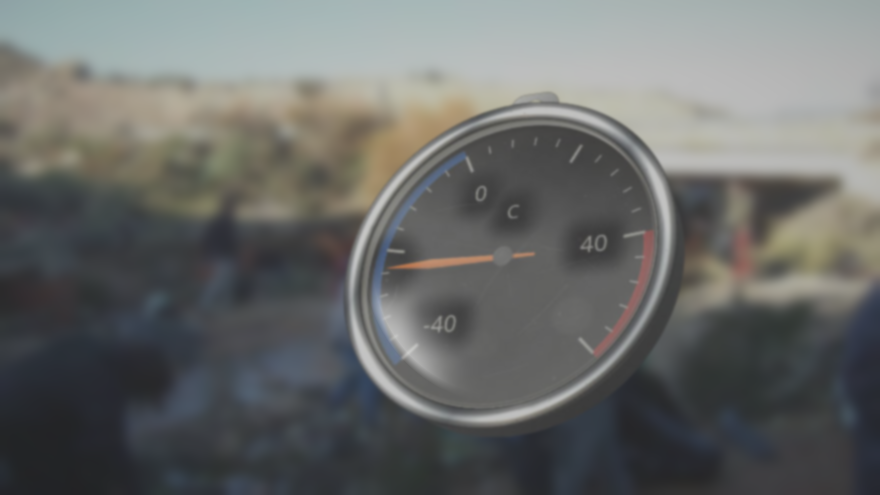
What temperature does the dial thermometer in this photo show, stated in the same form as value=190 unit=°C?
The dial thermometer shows value=-24 unit=°C
